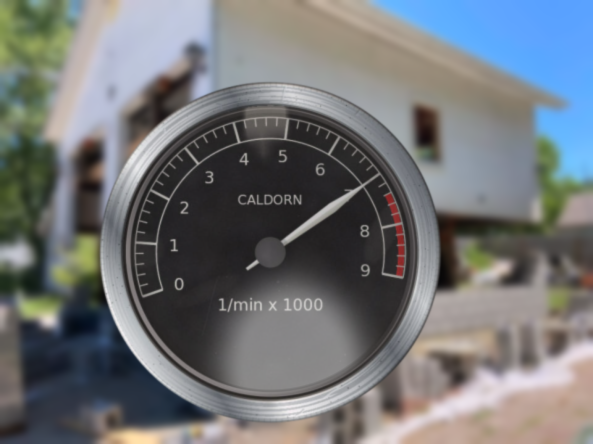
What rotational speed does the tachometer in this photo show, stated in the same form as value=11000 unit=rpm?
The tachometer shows value=7000 unit=rpm
